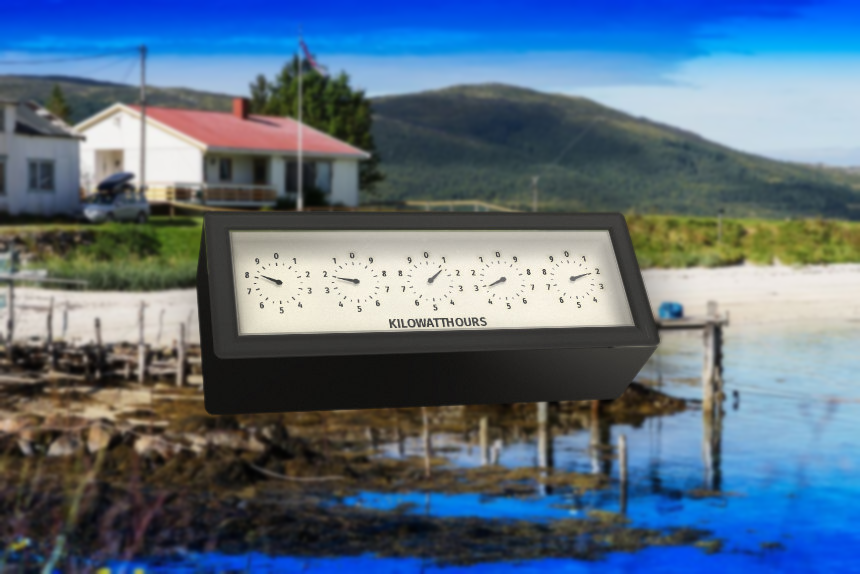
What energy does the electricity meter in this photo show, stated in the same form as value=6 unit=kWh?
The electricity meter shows value=82132 unit=kWh
